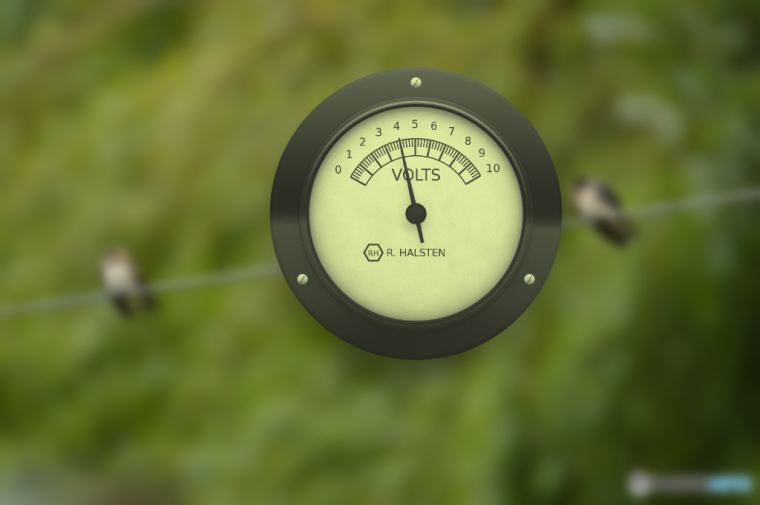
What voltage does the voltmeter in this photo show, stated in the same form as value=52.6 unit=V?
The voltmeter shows value=4 unit=V
